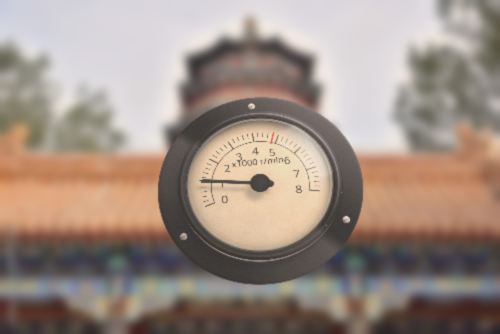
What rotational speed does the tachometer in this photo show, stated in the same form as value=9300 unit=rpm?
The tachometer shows value=1000 unit=rpm
